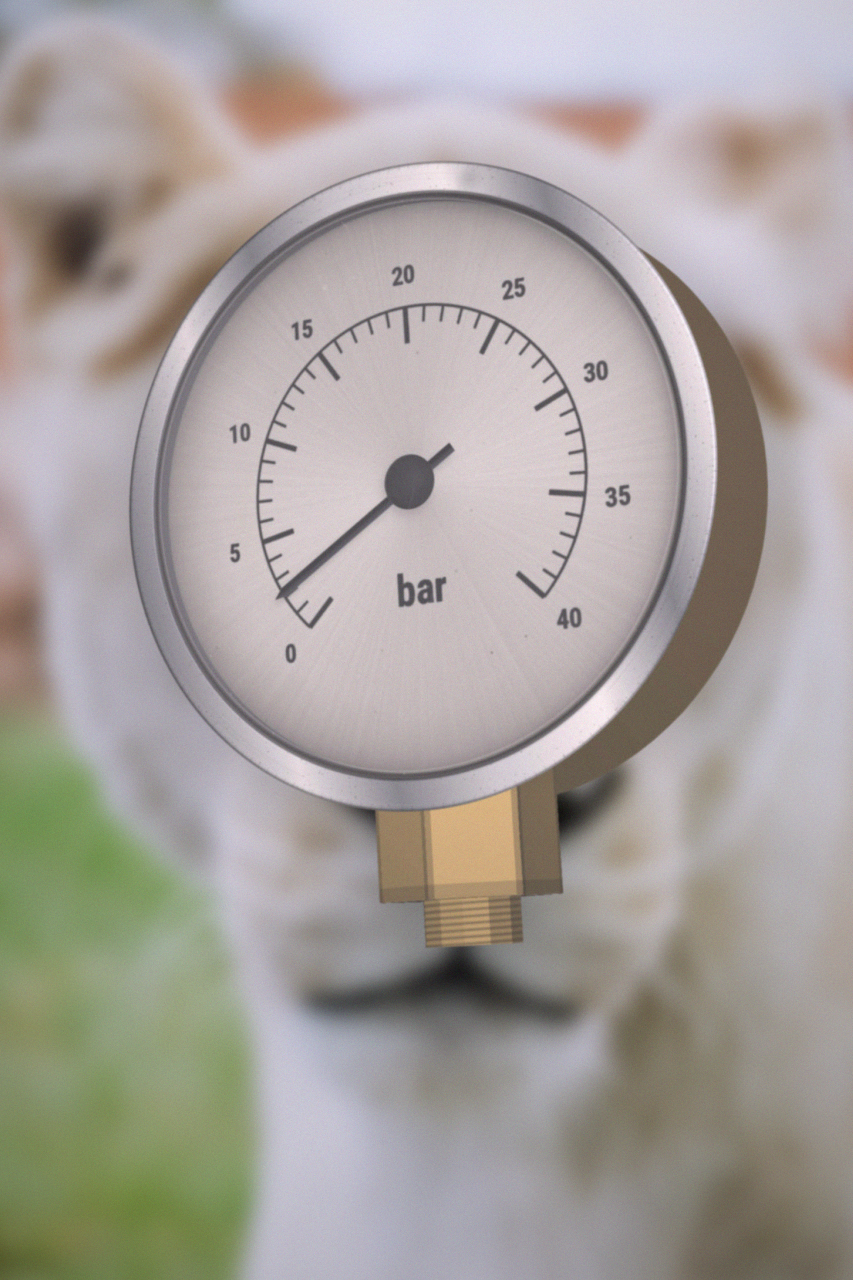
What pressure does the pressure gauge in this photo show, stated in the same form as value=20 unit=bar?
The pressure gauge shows value=2 unit=bar
